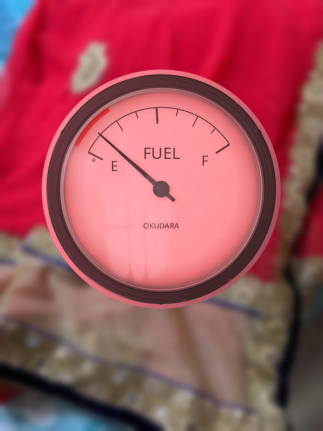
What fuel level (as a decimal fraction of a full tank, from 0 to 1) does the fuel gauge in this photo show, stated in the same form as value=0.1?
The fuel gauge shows value=0.125
